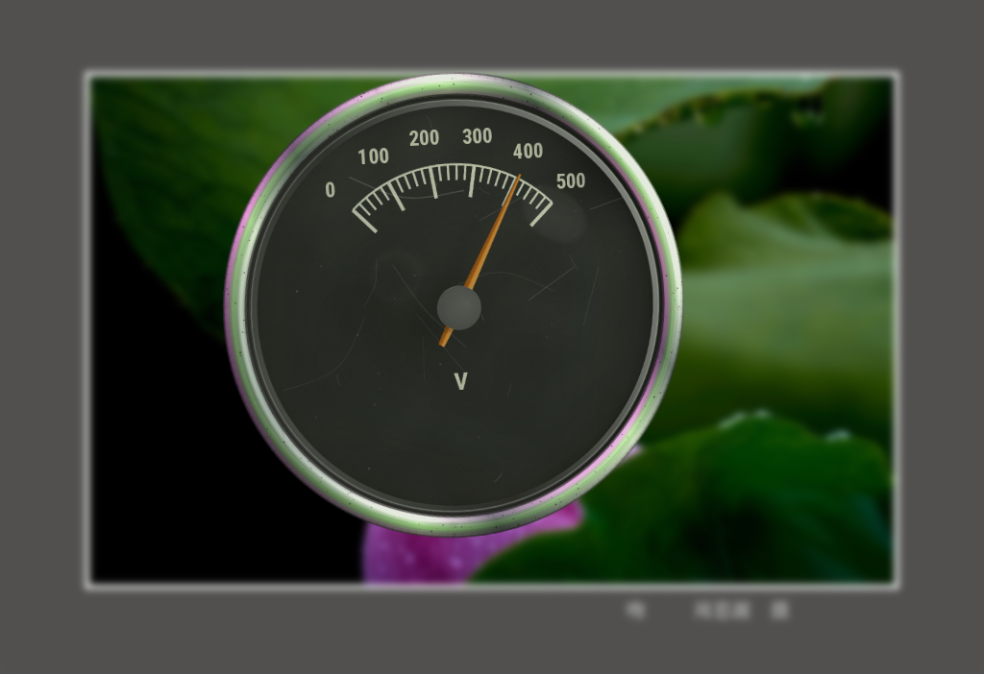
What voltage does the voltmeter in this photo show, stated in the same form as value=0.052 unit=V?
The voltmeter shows value=400 unit=V
